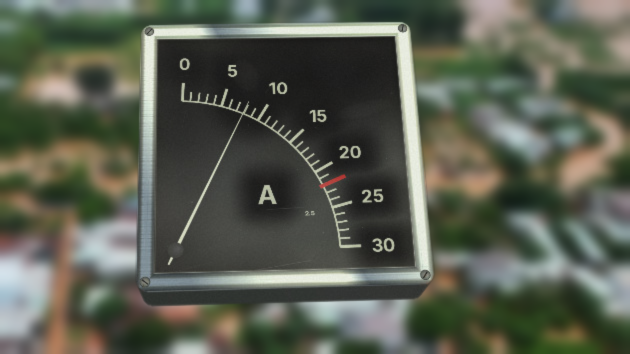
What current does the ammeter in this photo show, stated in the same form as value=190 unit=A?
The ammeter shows value=8 unit=A
